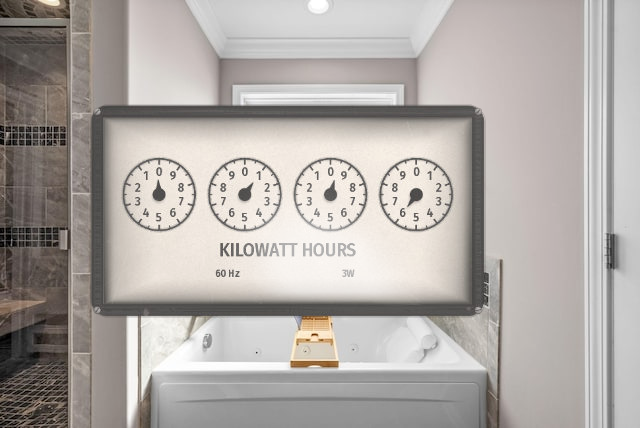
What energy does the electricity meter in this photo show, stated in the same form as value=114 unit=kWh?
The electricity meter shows value=96 unit=kWh
